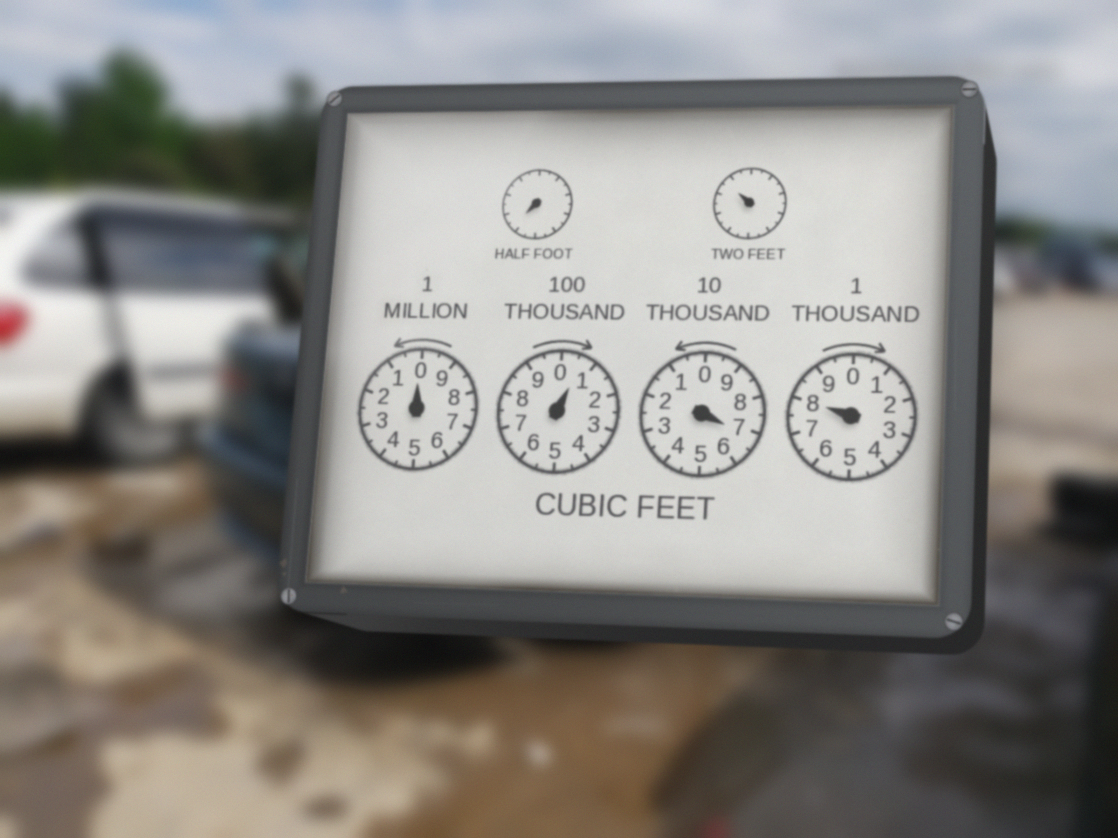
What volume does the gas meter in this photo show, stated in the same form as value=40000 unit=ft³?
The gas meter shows value=6800 unit=ft³
